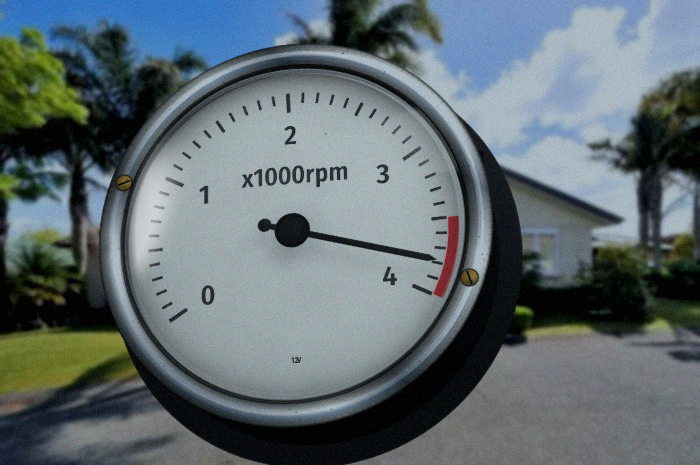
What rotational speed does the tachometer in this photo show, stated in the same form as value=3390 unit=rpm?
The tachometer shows value=3800 unit=rpm
